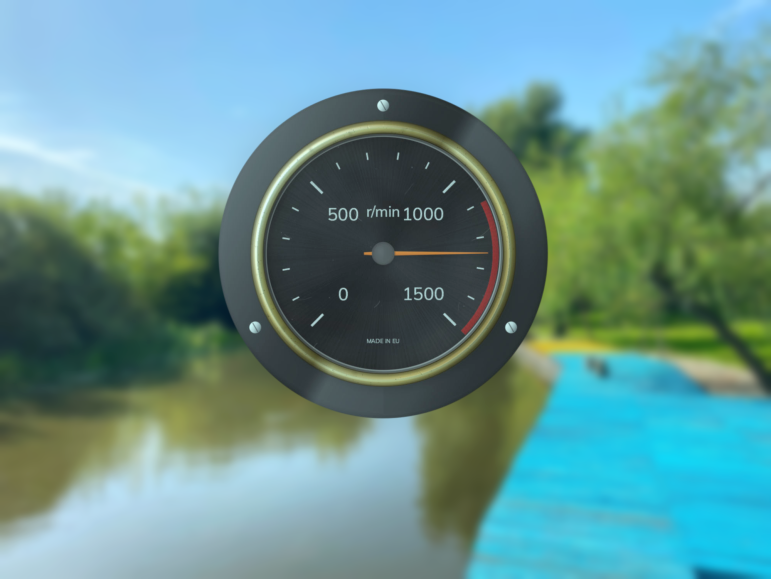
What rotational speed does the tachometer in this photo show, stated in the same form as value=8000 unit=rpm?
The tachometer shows value=1250 unit=rpm
